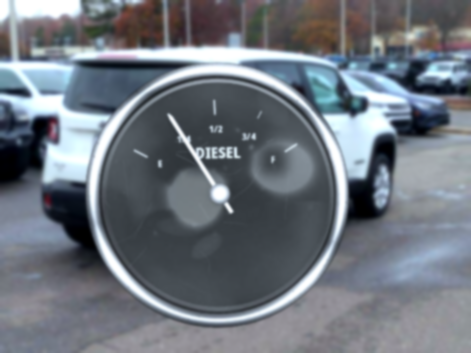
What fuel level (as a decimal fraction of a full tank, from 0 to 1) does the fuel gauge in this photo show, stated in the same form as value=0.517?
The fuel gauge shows value=0.25
